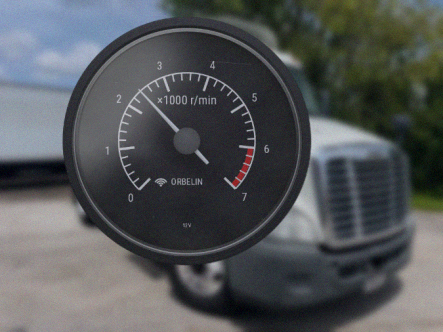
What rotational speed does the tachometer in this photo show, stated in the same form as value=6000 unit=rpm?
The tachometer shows value=2400 unit=rpm
